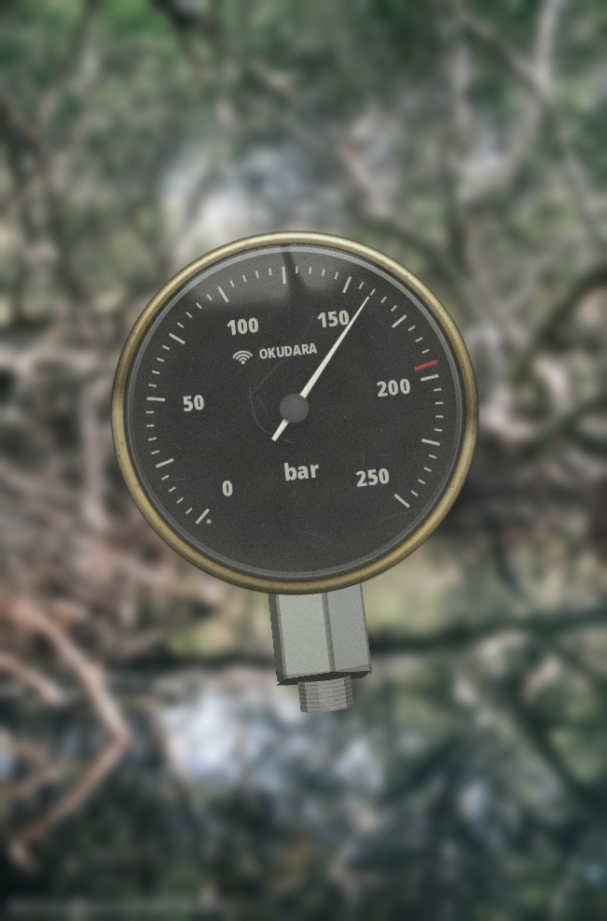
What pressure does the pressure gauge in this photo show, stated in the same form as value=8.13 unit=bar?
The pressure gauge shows value=160 unit=bar
